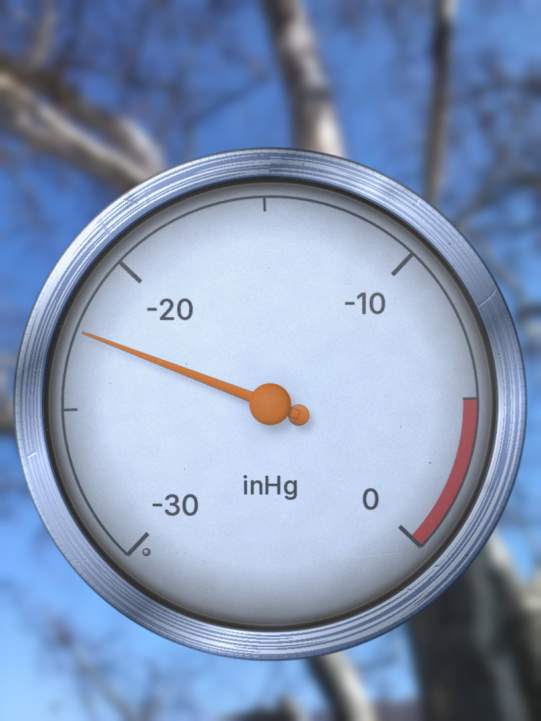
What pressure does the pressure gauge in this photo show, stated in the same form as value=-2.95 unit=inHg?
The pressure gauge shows value=-22.5 unit=inHg
